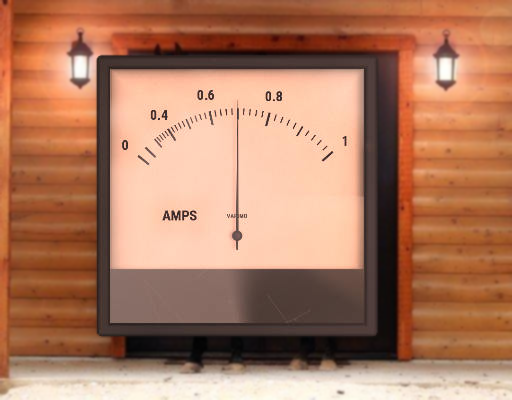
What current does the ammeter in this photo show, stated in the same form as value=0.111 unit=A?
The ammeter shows value=0.7 unit=A
